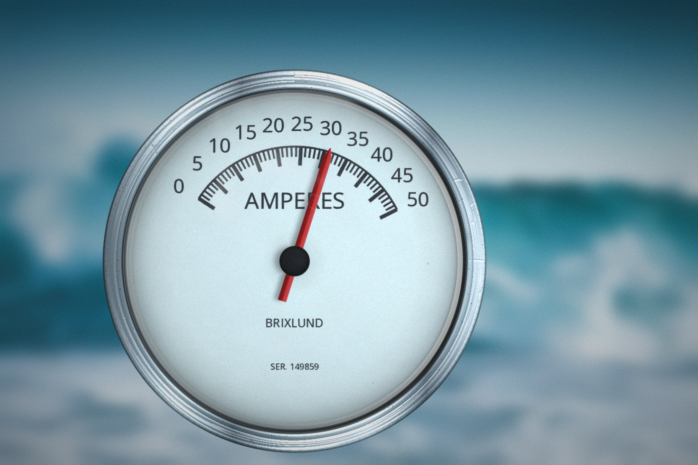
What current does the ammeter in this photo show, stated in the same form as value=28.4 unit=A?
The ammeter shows value=31 unit=A
